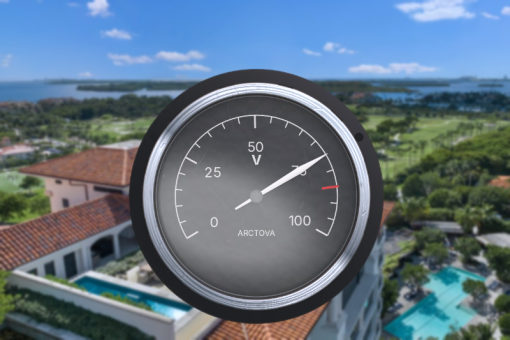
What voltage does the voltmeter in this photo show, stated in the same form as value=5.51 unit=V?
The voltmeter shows value=75 unit=V
